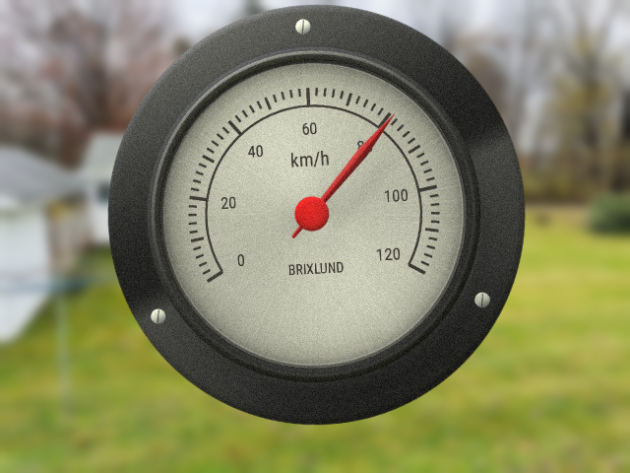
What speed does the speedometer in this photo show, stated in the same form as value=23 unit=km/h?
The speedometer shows value=81 unit=km/h
